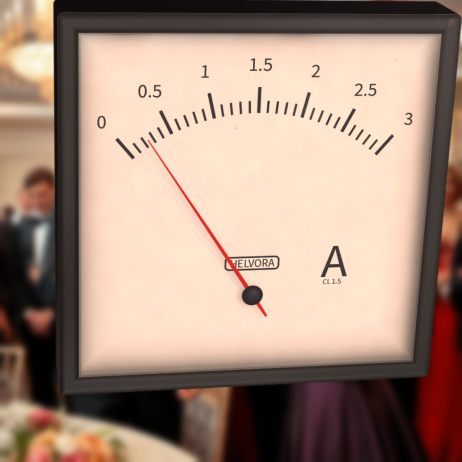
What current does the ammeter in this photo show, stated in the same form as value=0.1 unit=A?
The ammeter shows value=0.25 unit=A
